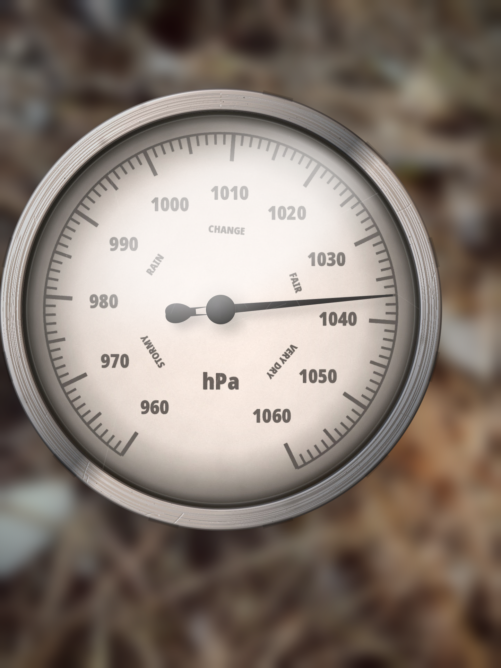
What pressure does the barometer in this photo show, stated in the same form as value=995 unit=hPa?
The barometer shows value=1037 unit=hPa
